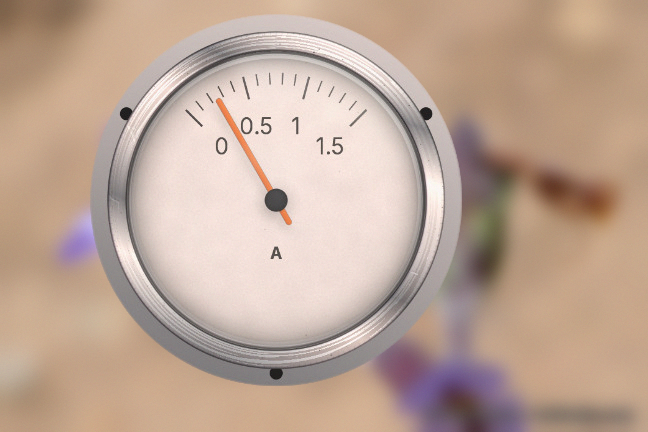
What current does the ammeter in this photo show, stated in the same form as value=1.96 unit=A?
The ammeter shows value=0.25 unit=A
